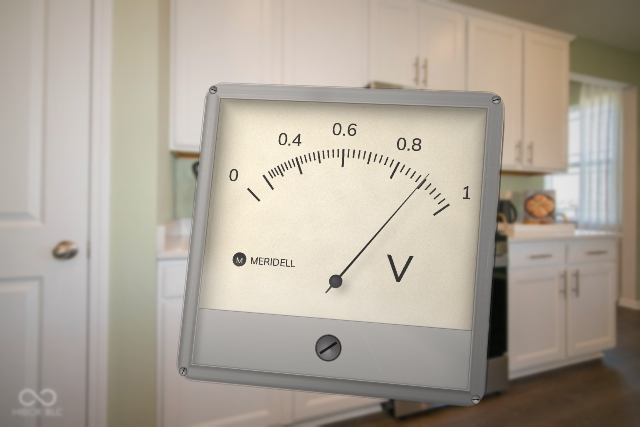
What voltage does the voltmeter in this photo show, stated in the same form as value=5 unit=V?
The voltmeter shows value=0.9 unit=V
